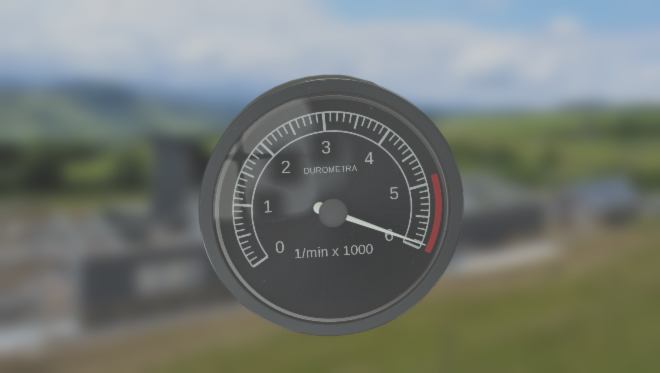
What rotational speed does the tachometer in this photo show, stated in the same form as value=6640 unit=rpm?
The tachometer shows value=5900 unit=rpm
